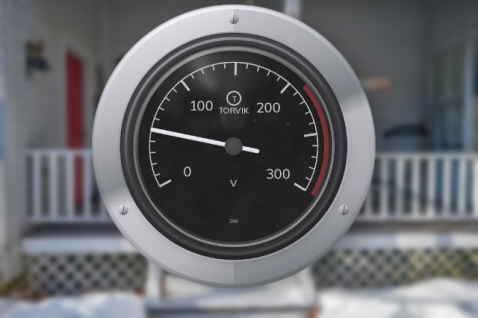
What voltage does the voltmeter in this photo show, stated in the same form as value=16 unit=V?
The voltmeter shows value=50 unit=V
